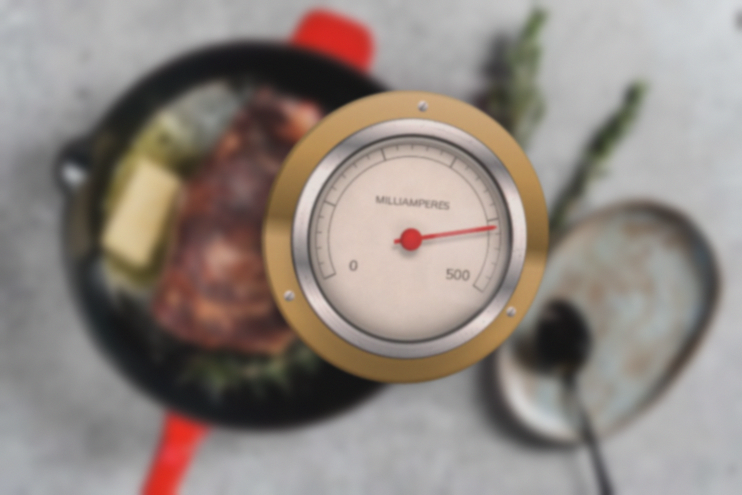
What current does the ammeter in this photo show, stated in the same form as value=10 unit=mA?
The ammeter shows value=410 unit=mA
